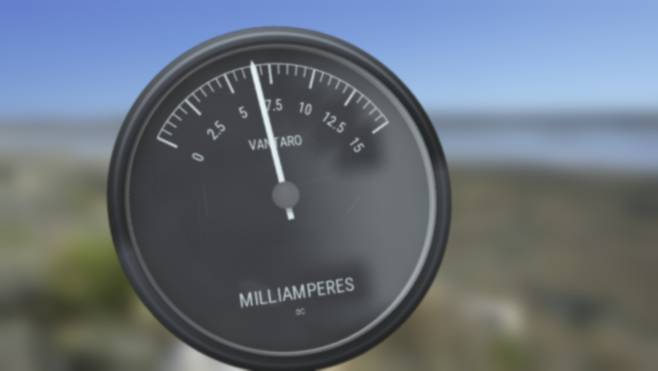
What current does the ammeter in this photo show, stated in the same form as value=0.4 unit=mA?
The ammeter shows value=6.5 unit=mA
